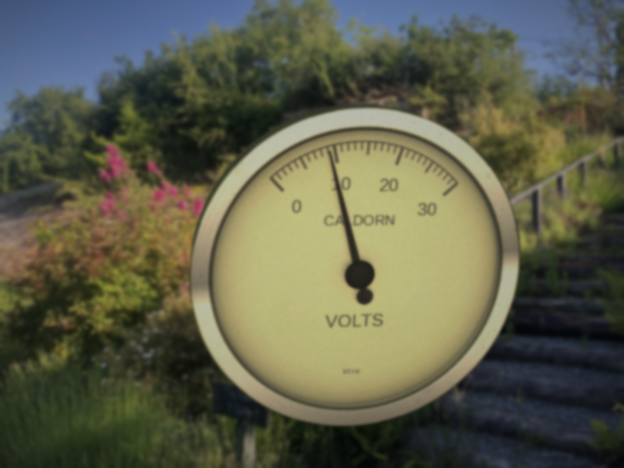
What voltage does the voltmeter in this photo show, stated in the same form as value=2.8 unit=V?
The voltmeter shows value=9 unit=V
